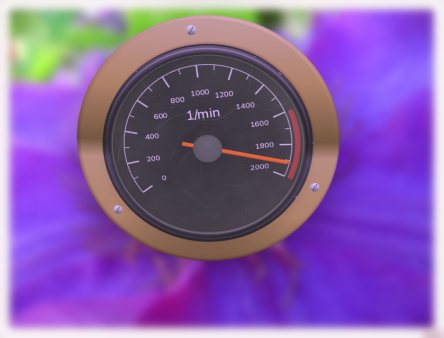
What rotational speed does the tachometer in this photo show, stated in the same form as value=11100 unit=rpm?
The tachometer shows value=1900 unit=rpm
